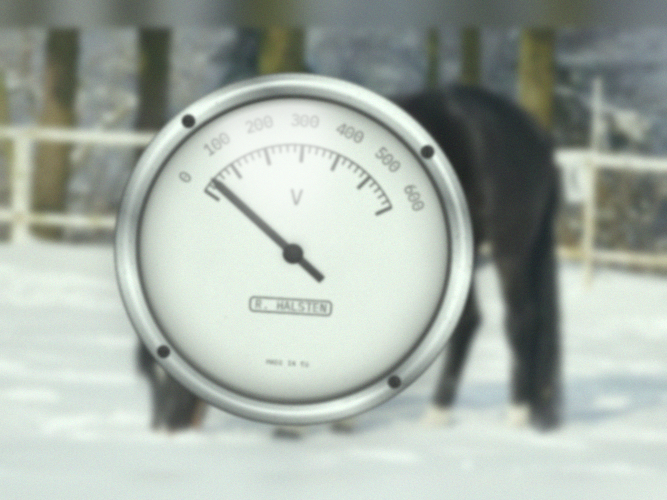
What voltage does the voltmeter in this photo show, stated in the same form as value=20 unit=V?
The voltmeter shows value=40 unit=V
